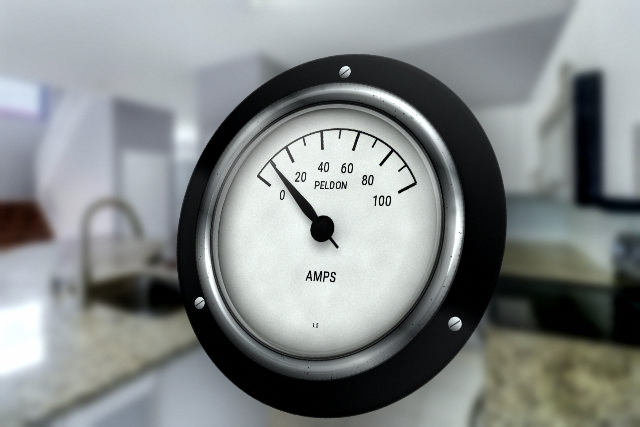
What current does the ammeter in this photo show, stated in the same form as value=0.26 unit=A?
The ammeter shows value=10 unit=A
